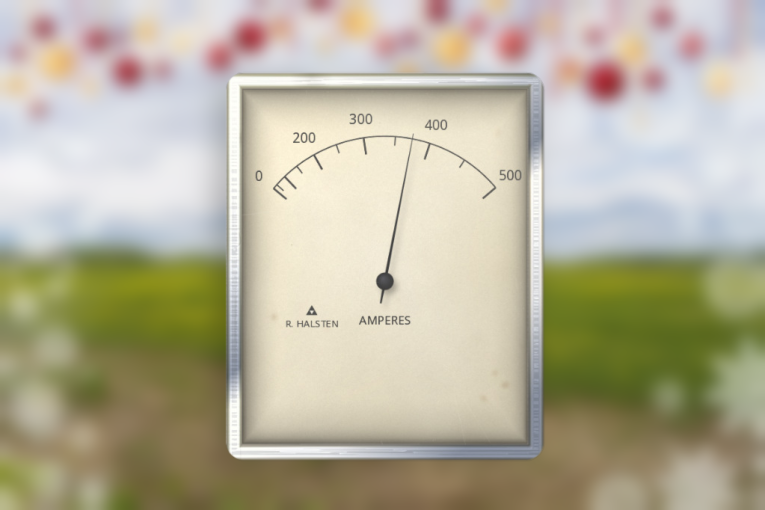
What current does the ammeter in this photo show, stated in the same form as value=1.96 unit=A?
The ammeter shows value=375 unit=A
